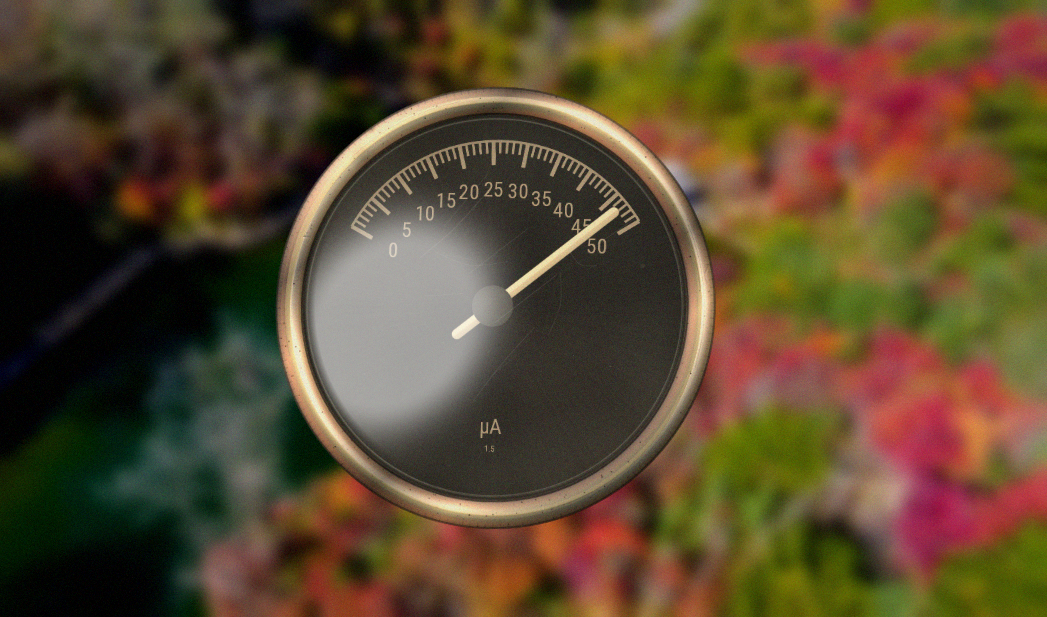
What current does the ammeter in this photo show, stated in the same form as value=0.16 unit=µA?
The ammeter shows value=47 unit=µA
